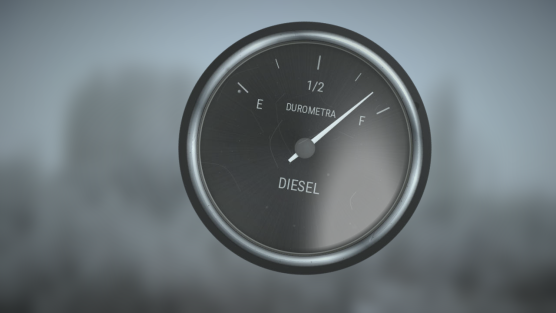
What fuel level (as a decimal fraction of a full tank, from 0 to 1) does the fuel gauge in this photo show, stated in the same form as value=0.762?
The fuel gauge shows value=0.875
